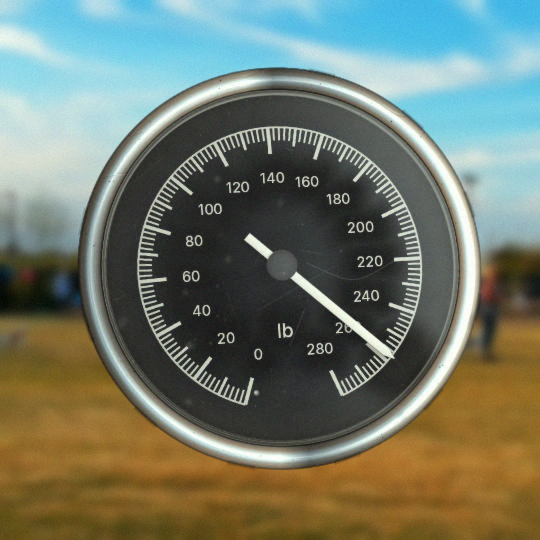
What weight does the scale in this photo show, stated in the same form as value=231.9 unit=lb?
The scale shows value=258 unit=lb
